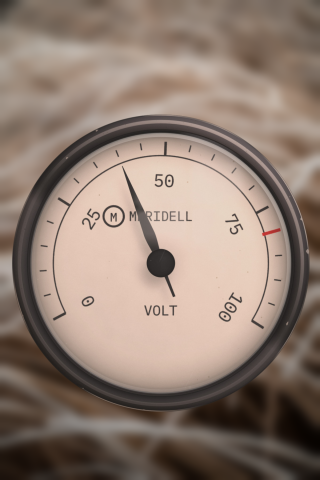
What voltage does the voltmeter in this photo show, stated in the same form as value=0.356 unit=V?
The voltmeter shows value=40 unit=V
